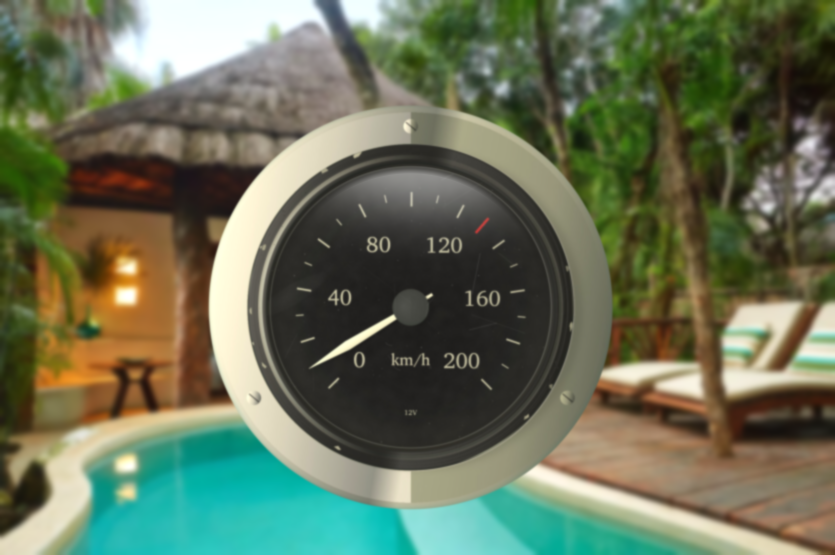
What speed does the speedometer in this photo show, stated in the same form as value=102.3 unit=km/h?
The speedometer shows value=10 unit=km/h
